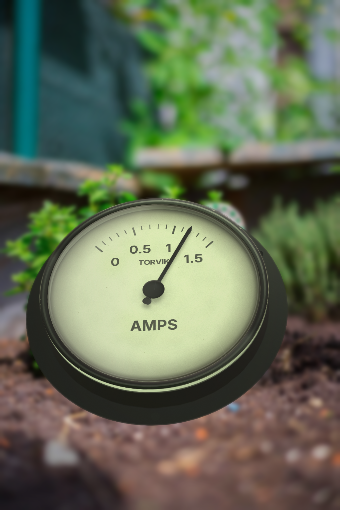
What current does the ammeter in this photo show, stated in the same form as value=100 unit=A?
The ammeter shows value=1.2 unit=A
